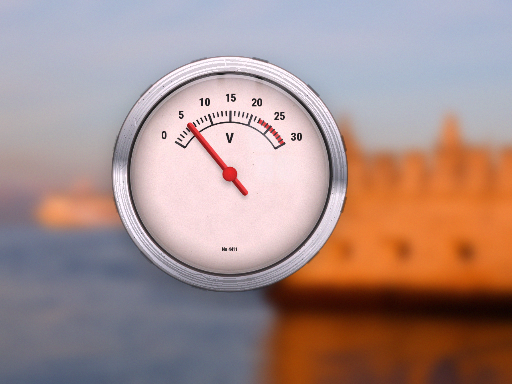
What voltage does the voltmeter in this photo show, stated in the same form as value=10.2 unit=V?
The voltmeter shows value=5 unit=V
